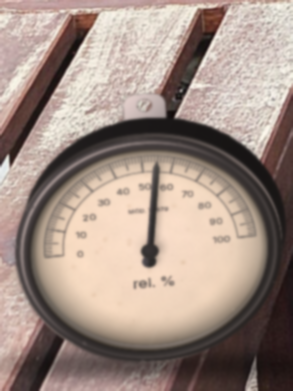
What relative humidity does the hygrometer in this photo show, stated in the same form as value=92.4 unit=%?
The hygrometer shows value=55 unit=%
